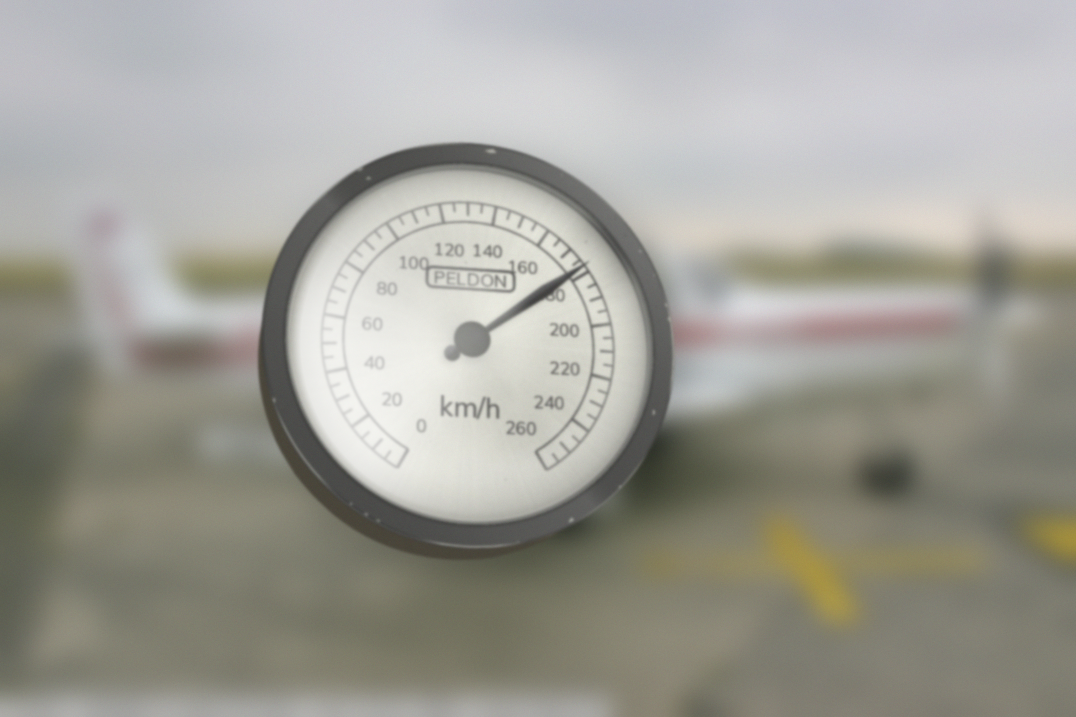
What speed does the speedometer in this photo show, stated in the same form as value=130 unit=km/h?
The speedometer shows value=177.5 unit=km/h
